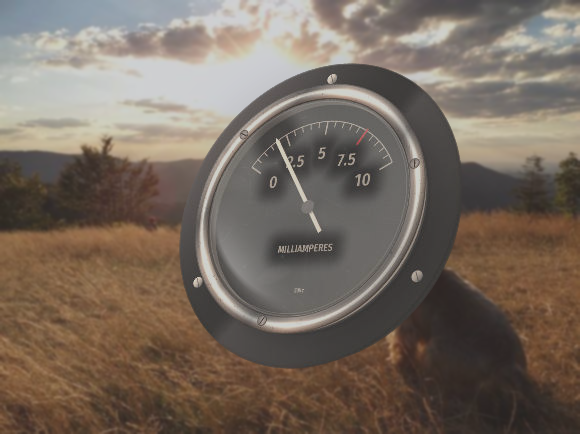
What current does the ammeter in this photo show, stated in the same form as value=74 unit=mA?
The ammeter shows value=2 unit=mA
